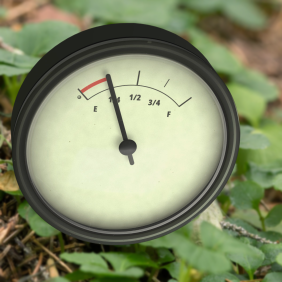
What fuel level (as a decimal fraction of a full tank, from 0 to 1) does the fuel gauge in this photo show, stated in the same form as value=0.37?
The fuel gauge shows value=0.25
